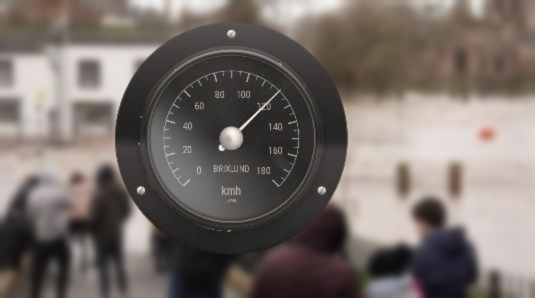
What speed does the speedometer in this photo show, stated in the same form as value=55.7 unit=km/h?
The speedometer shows value=120 unit=km/h
